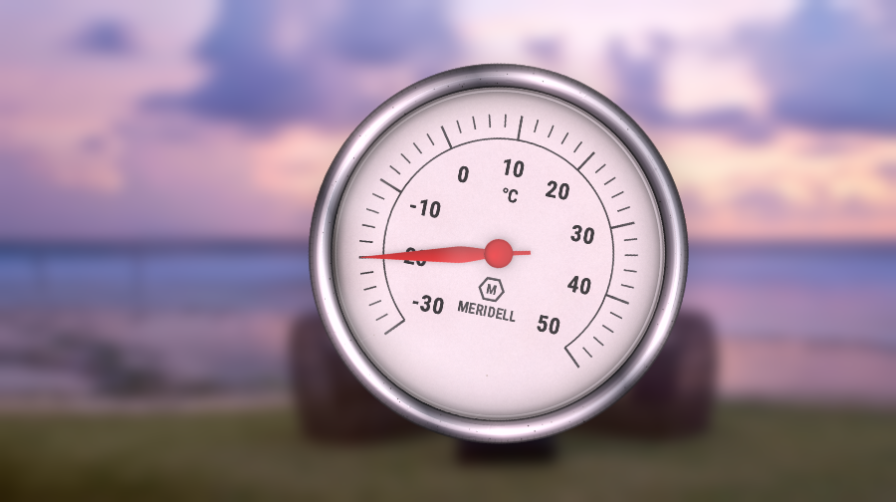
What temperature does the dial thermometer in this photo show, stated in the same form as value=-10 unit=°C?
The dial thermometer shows value=-20 unit=°C
